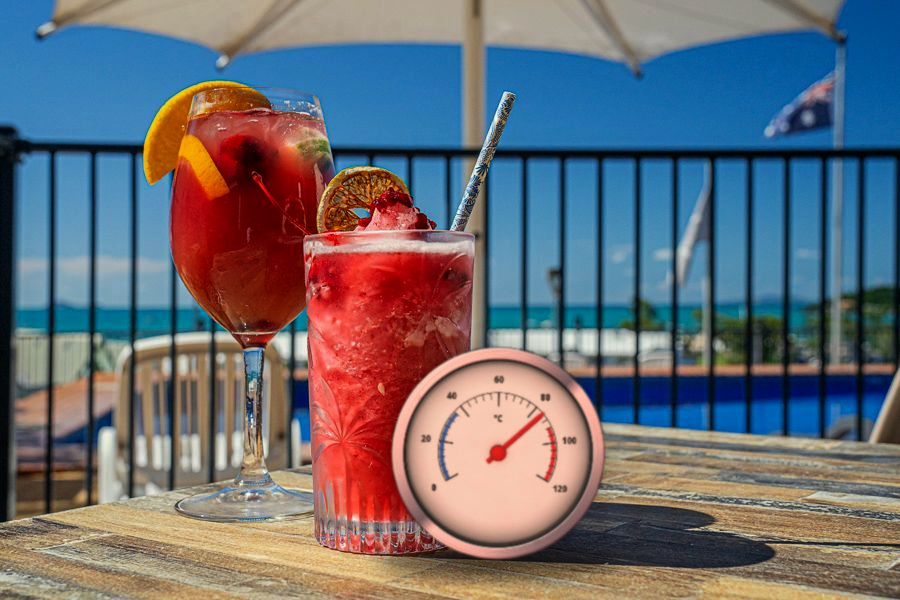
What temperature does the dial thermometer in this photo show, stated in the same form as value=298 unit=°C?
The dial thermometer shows value=84 unit=°C
